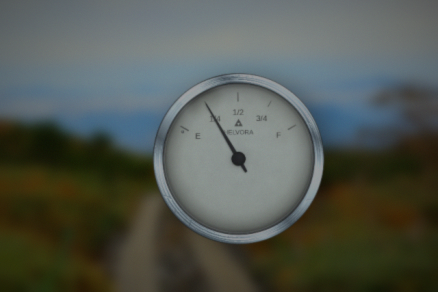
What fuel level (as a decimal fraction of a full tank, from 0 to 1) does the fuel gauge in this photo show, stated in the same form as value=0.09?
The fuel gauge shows value=0.25
